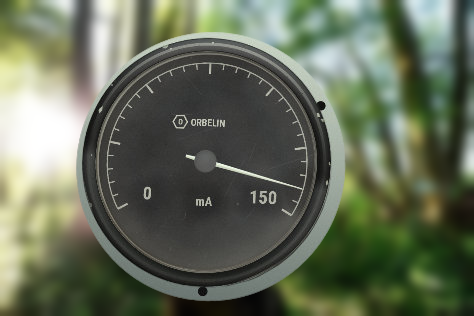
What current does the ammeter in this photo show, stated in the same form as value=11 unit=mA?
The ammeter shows value=140 unit=mA
